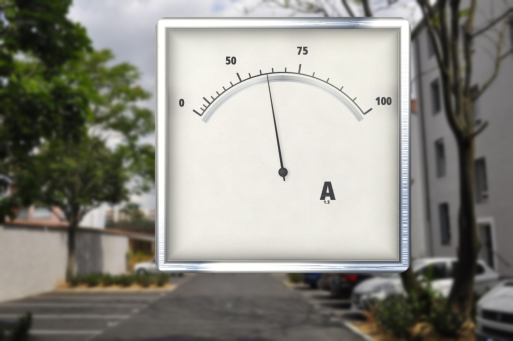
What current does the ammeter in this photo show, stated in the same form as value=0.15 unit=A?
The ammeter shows value=62.5 unit=A
